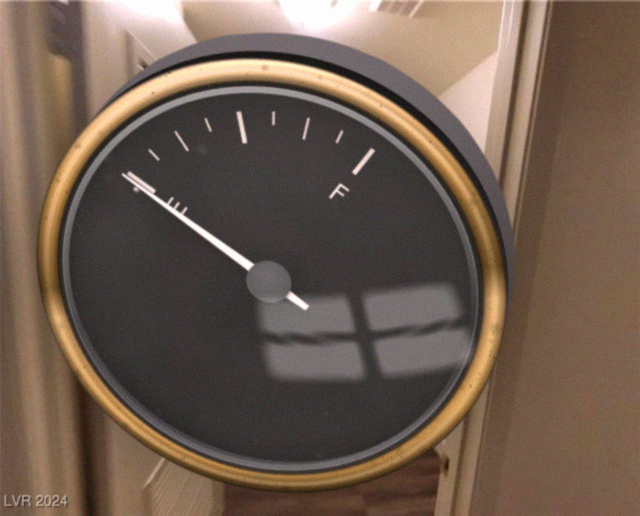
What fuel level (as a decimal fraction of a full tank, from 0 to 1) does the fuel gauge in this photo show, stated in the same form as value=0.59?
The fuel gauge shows value=0
